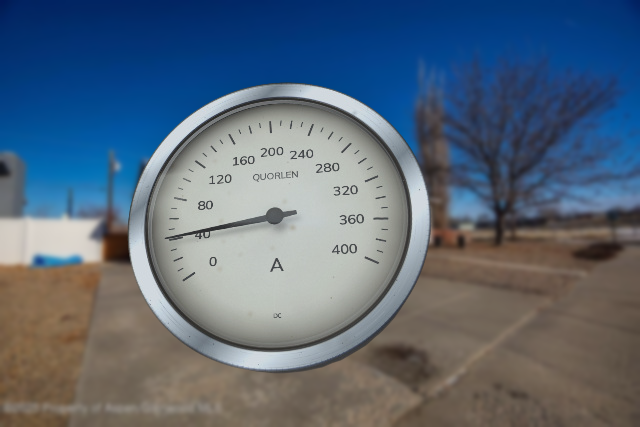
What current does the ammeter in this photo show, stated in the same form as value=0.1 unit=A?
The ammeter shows value=40 unit=A
